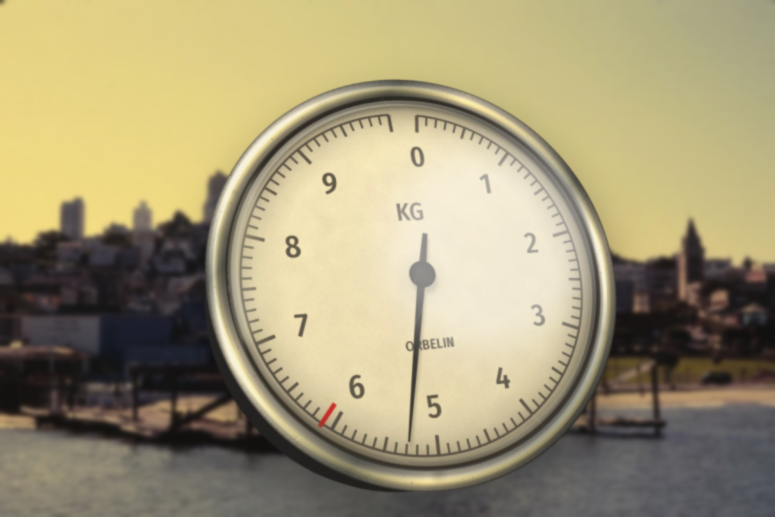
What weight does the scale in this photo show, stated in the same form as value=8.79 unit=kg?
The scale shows value=5.3 unit=kg
